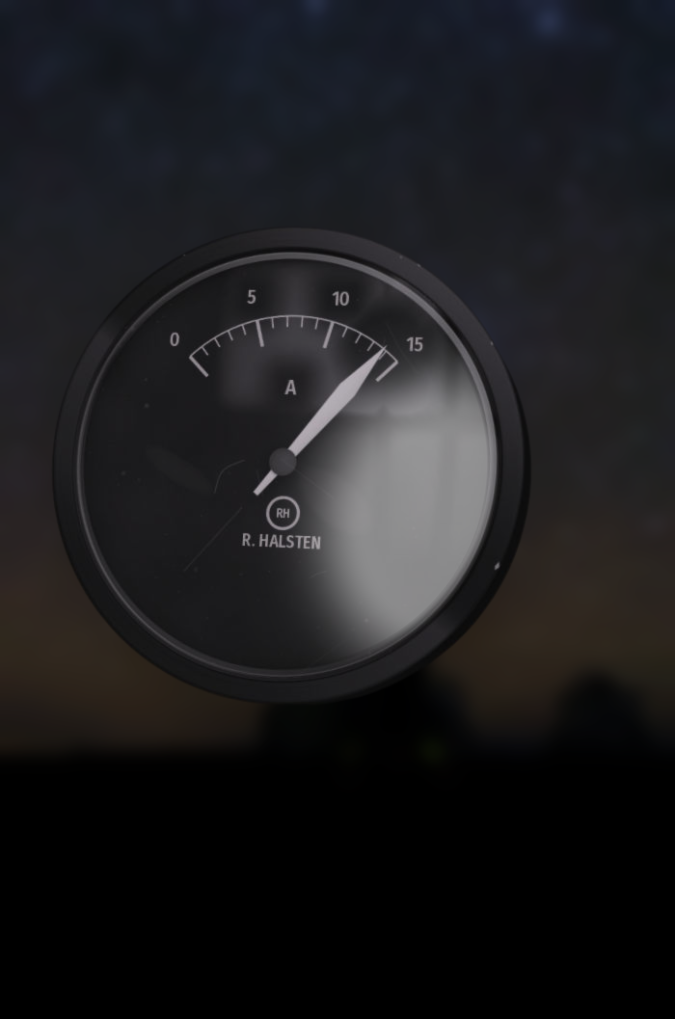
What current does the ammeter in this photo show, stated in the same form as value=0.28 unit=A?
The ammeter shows value=14 unit=A
